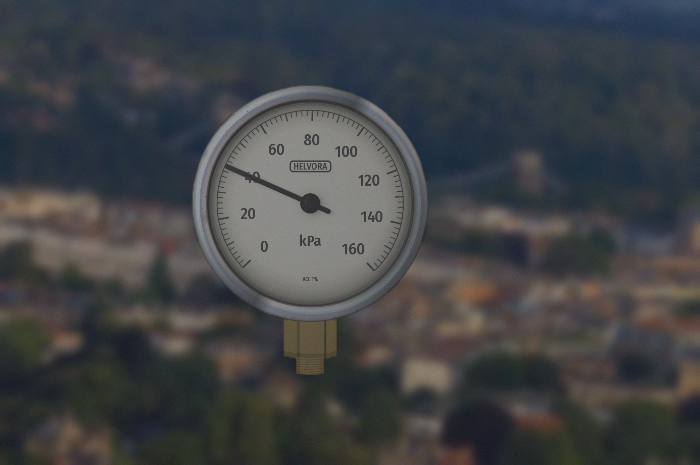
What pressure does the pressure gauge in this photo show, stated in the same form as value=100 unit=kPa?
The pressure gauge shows value=40 unit=kPa
